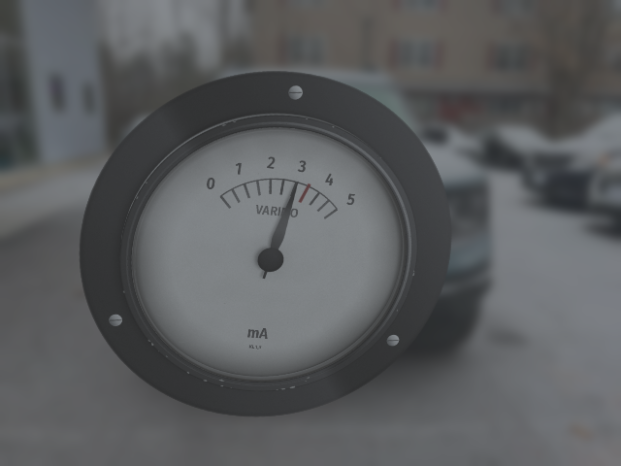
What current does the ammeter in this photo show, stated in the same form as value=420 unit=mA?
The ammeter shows value=3 unit=mA
